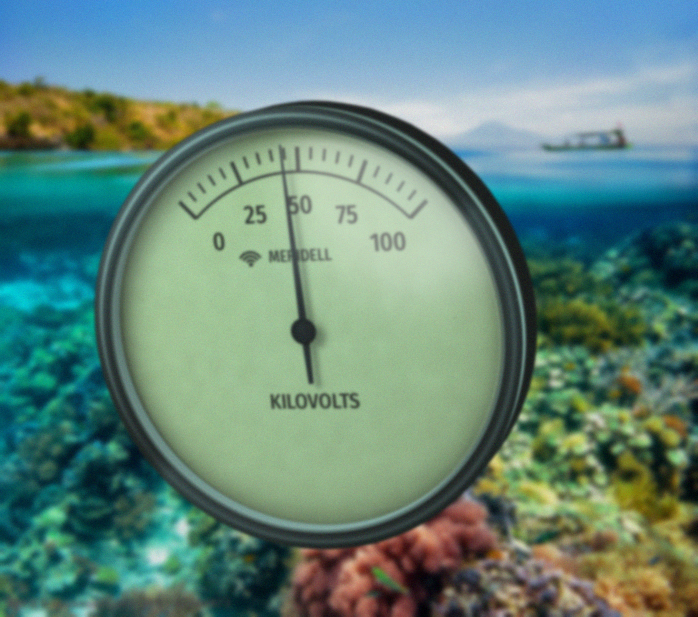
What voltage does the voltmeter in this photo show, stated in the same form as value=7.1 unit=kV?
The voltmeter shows value=45 unit=kV
